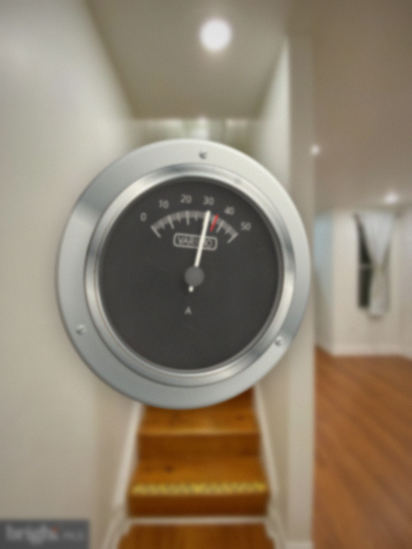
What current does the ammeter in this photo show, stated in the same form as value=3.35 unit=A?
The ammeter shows value=30 unit=A
